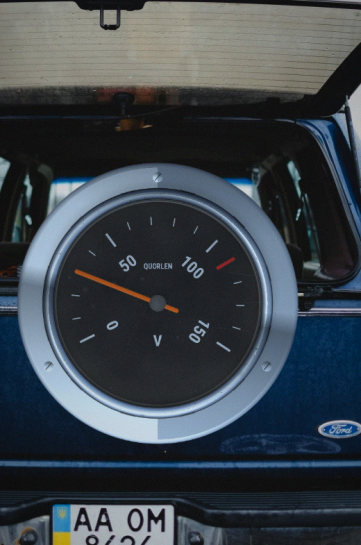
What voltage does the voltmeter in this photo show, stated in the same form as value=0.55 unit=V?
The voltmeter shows value=30 unit=V
